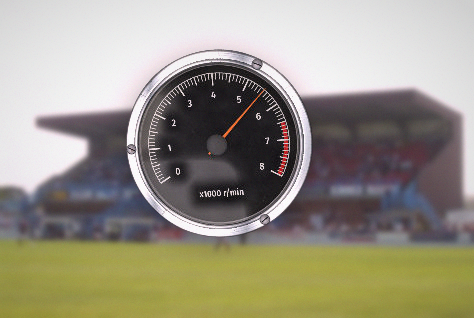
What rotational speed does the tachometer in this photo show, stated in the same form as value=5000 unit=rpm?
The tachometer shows value=5500 unit=rpm
